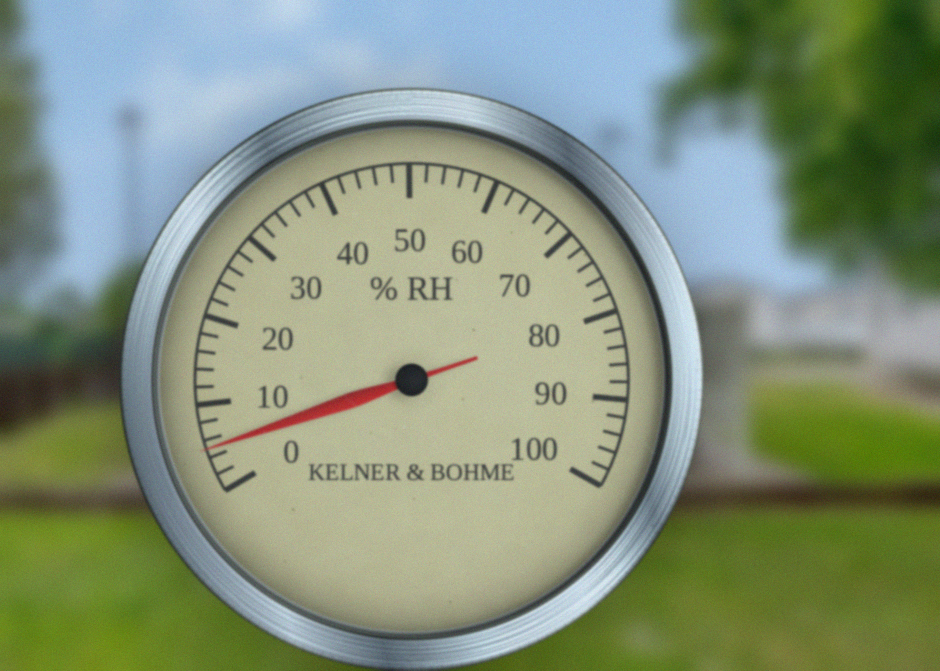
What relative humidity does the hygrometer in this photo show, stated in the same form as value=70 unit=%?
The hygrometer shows value=5 unit=%
